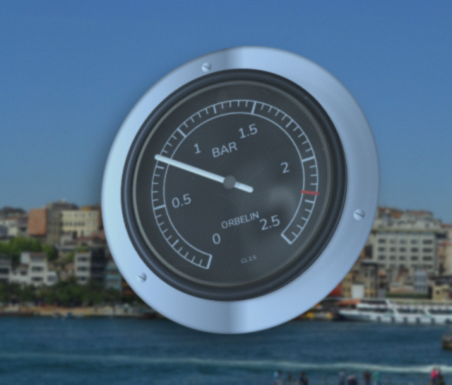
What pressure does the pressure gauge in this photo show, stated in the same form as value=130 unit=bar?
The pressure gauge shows value=0.8 unit=bar
